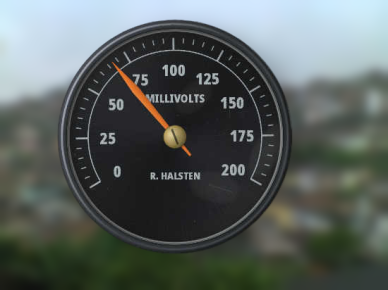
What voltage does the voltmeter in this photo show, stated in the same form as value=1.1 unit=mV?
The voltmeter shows value=67.5 unit=mV
